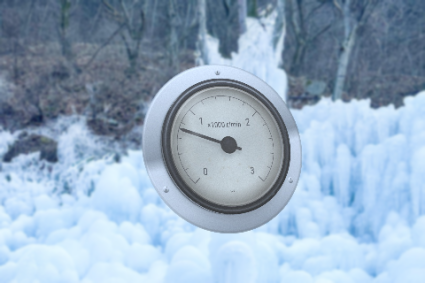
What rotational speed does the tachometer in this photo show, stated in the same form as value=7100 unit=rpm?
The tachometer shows value=700 unit=rpm
